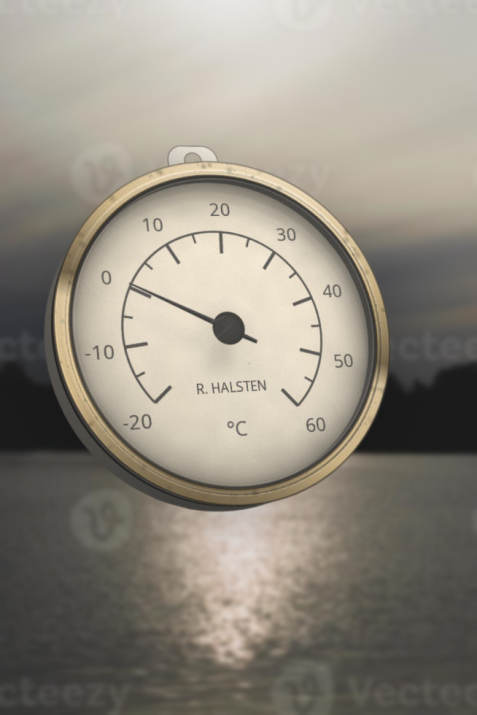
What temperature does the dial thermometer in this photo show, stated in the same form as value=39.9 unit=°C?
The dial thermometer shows value=0 unit=°C
